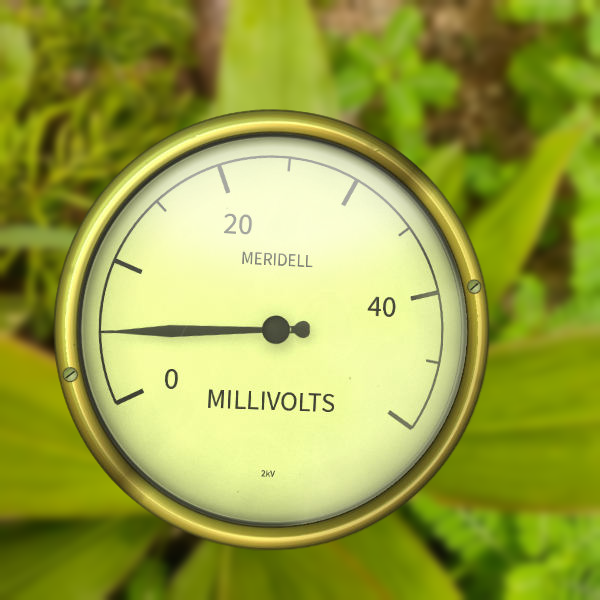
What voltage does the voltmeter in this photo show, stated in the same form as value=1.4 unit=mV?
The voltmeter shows value=5 unit=mV
